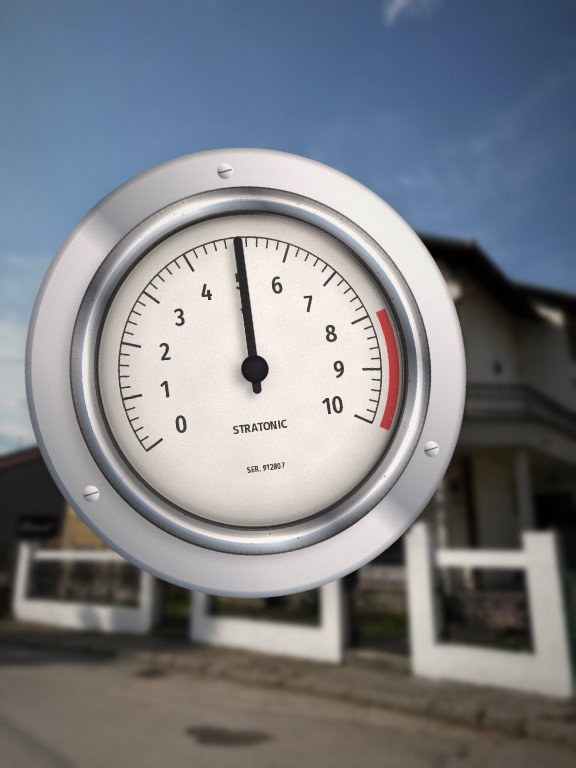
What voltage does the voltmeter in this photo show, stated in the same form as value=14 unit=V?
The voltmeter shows value=5 unit=V
